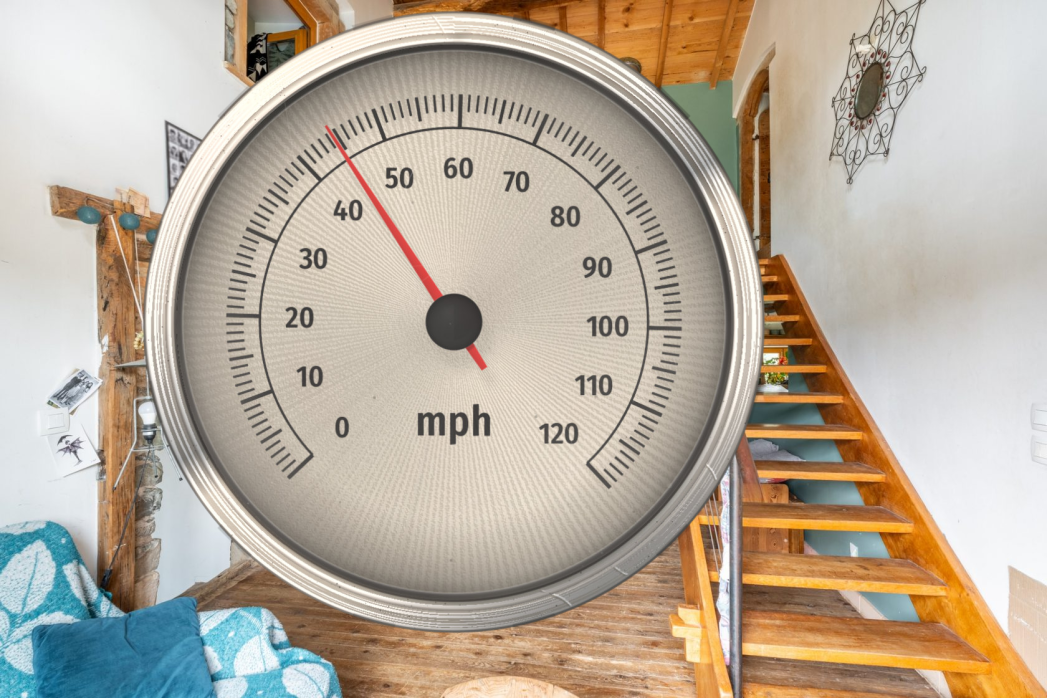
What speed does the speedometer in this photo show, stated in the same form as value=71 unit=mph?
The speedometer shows value=44.5 unit=mph
